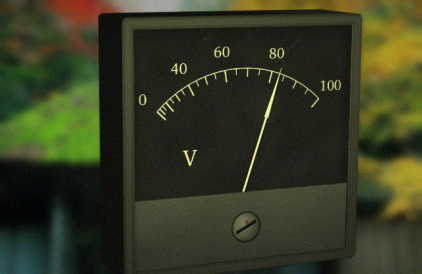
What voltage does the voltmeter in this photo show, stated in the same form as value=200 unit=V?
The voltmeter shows value=82.5 unit=V
